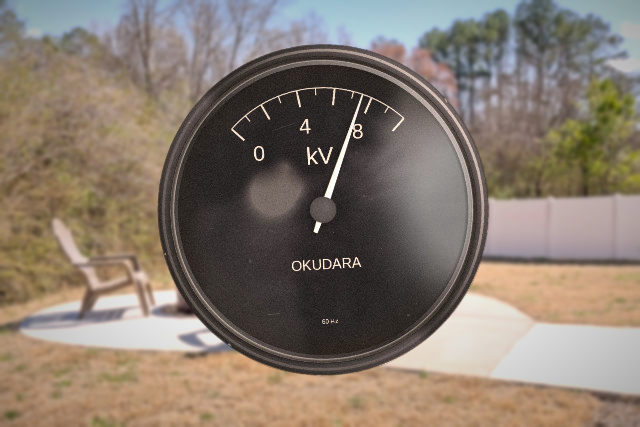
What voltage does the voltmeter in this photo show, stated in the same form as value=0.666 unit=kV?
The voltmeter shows value=7.5 unit=kV
